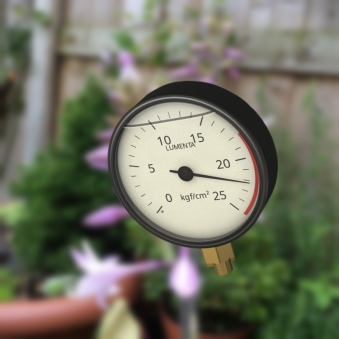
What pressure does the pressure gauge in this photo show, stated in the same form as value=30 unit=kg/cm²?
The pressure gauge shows value=22 unit=kg/cm²
